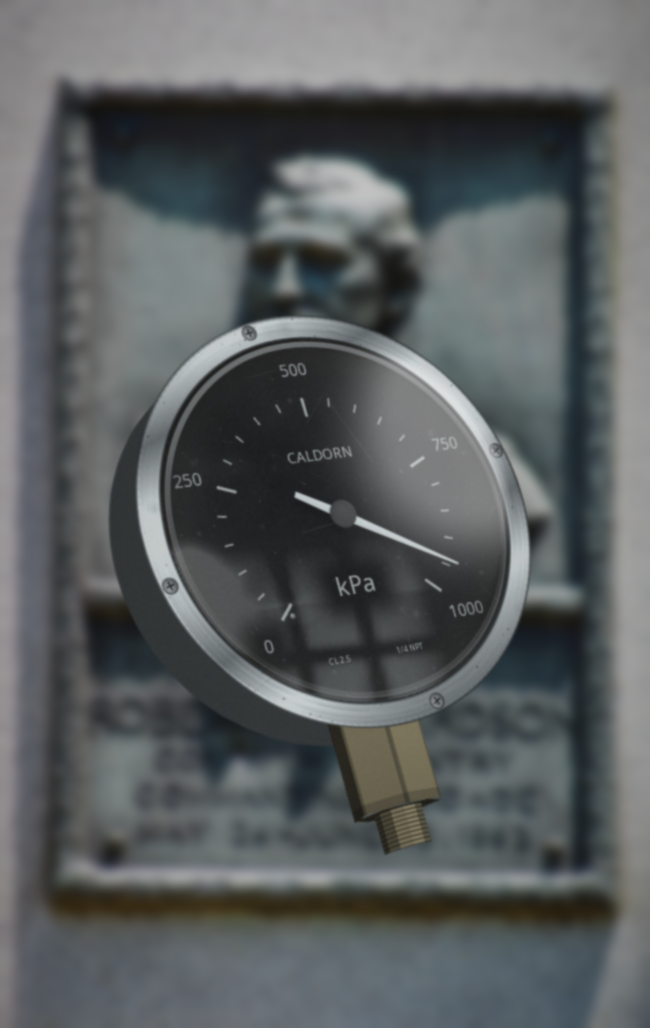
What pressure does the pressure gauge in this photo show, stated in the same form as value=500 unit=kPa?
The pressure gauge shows value=950 unit=kPa
